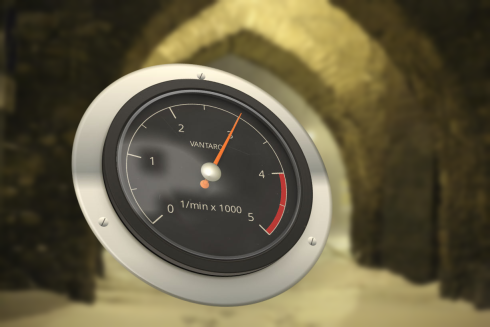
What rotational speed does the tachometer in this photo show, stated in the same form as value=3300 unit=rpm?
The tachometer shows value=3000 unit=rpm
